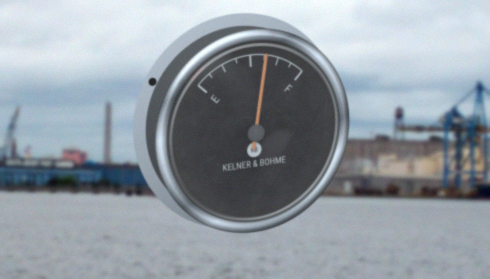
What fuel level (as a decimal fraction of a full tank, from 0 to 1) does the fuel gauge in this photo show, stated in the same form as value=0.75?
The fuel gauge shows value=0.625
